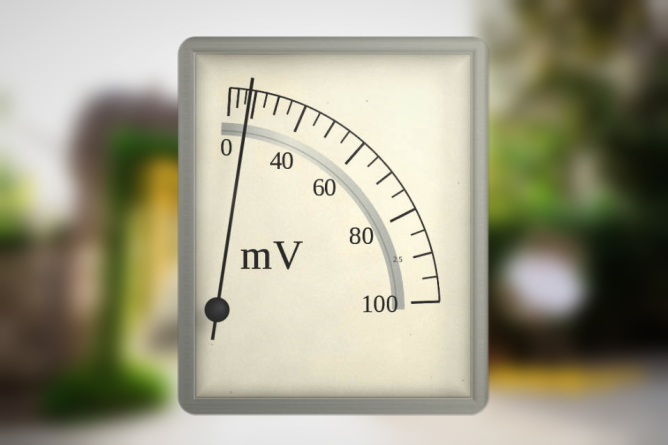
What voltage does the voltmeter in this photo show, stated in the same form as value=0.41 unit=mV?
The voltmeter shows value=17.5 unit=mV
